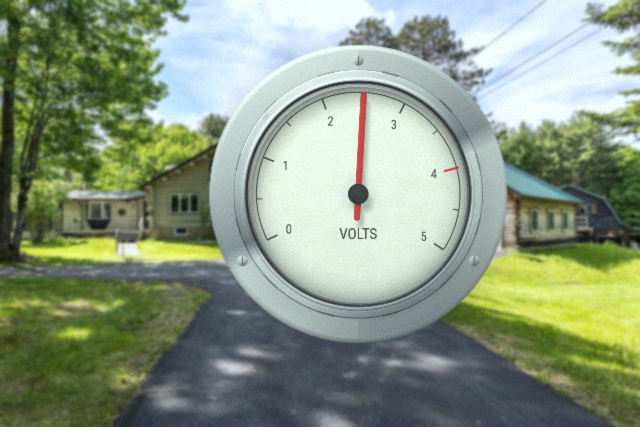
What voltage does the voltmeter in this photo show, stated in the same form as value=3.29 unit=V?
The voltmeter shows value=2.5 unit=V
